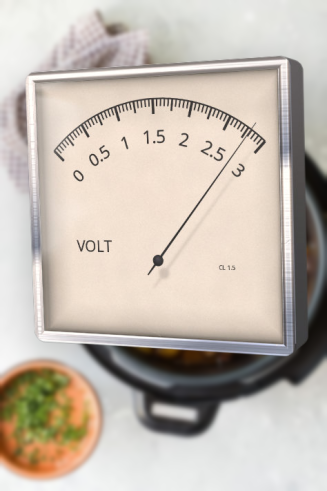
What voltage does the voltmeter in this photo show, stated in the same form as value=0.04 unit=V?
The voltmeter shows value=2.8 unit=V
